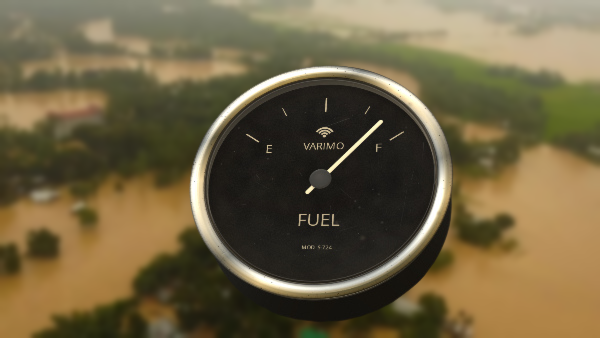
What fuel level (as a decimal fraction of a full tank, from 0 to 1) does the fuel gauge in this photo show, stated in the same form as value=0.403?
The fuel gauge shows value=0.875
